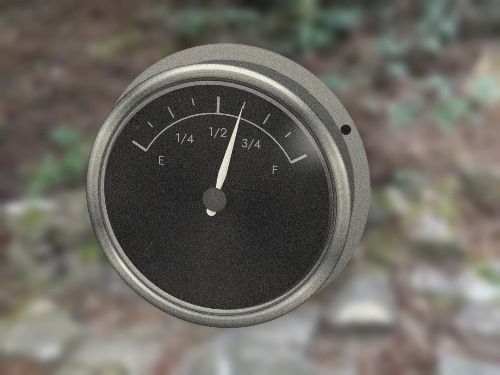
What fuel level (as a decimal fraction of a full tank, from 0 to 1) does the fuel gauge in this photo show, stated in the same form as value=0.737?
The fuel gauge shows value=0.625
